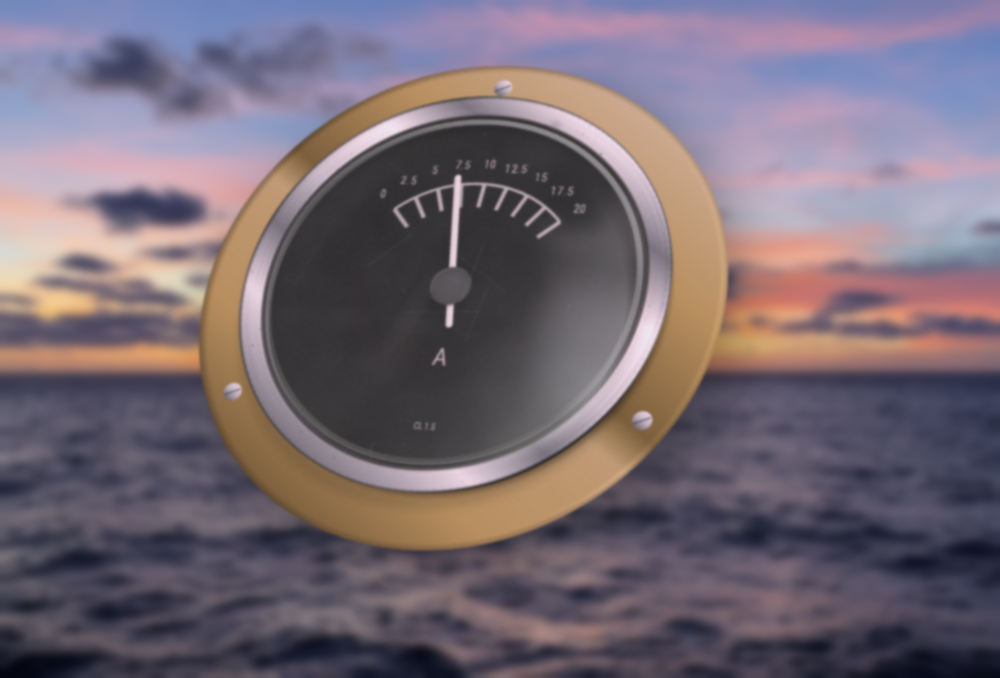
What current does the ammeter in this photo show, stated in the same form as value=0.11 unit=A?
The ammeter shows value=7.5 unit=A
